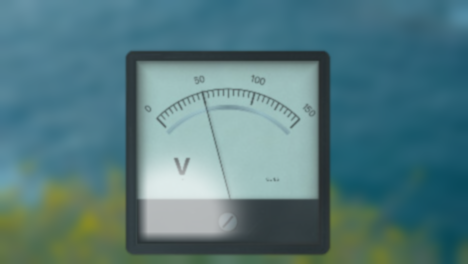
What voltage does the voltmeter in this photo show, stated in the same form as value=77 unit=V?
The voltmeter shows value=50 unit=V
